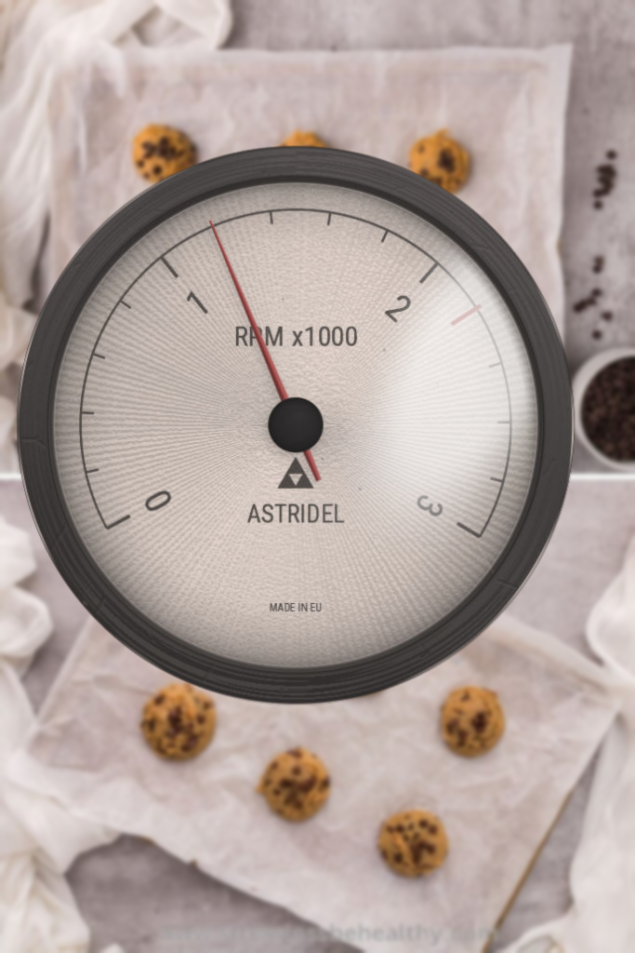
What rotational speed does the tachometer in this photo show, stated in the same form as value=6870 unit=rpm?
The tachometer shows value=1200 unit=rpm
